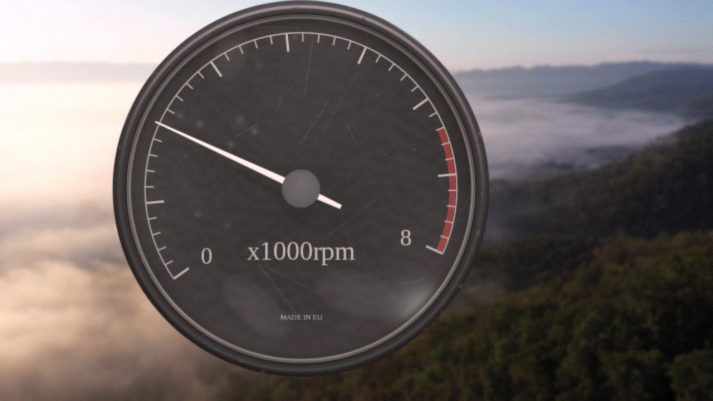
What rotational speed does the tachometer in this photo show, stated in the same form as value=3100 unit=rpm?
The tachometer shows value=2000 unit=rpm
